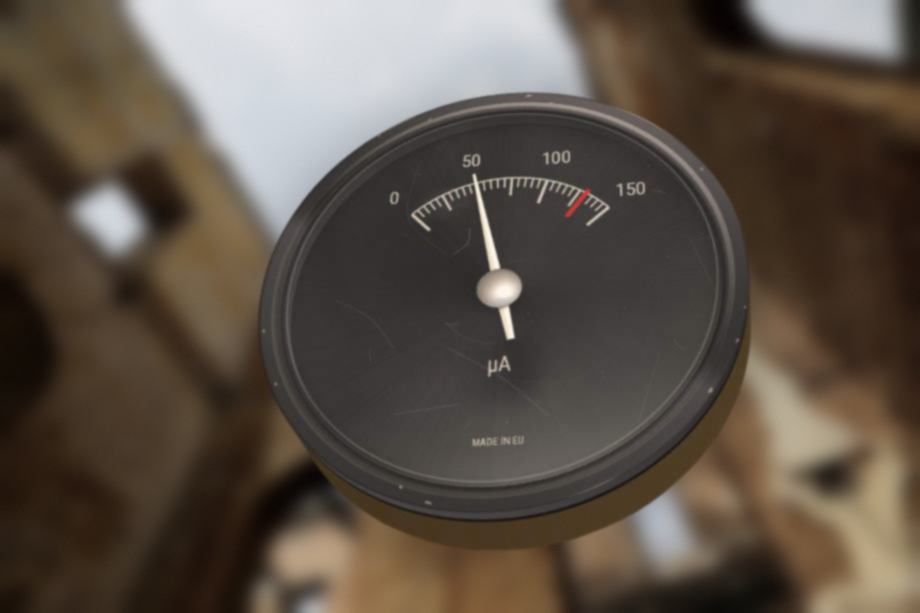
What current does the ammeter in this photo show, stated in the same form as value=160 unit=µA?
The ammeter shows value=50 unit=µA
